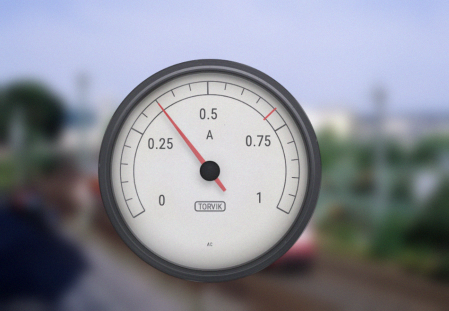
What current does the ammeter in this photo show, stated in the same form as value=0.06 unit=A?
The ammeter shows value=0.35 unit=A
